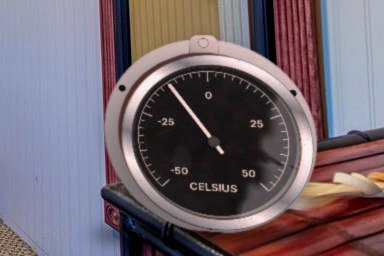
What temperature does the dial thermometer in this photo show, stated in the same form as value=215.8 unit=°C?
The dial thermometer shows value=-12.5 unit=°C
